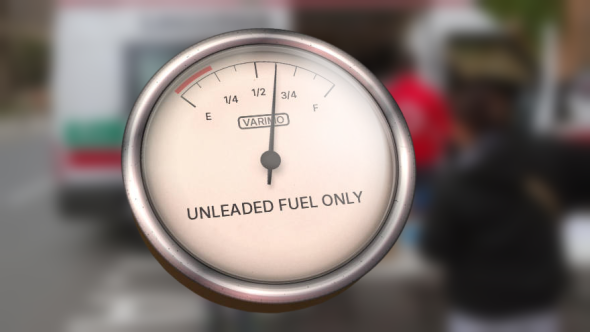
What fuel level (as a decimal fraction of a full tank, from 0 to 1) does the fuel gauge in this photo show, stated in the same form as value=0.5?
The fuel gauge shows value=0.625
